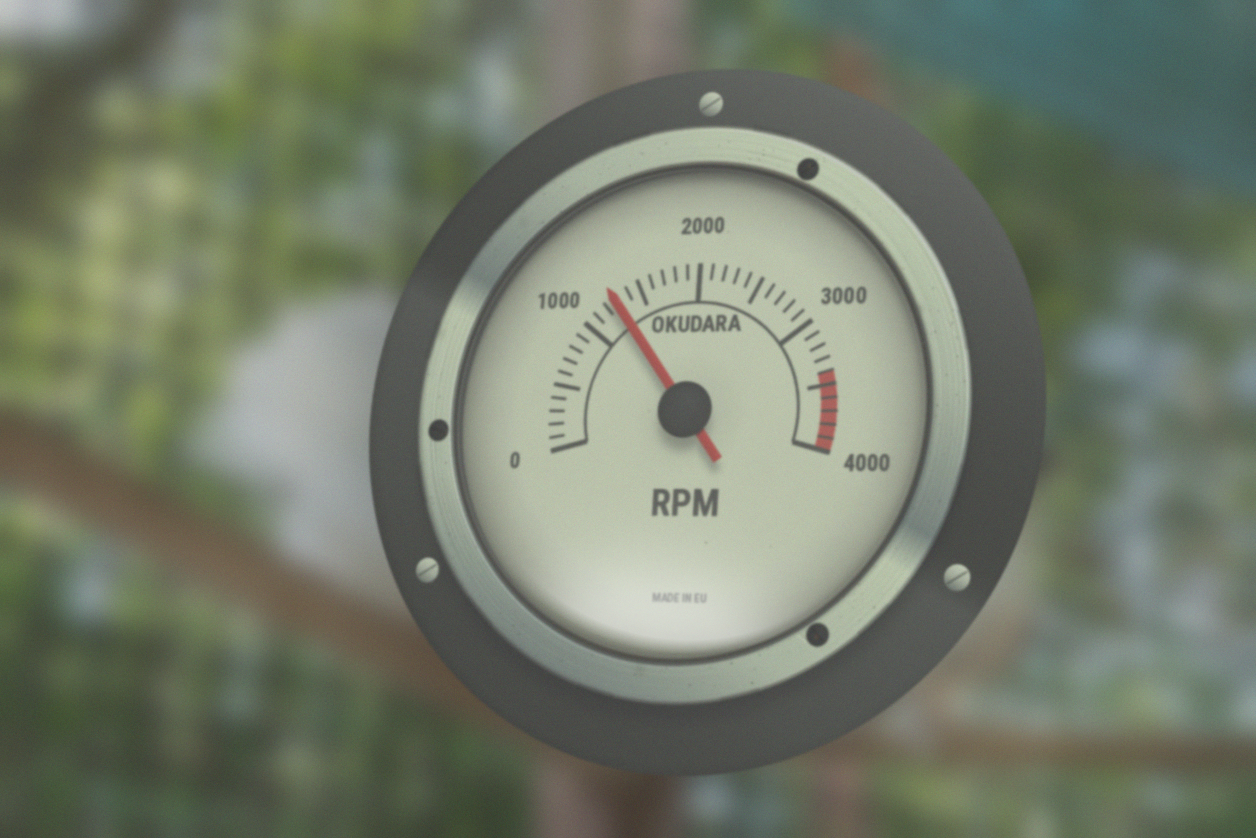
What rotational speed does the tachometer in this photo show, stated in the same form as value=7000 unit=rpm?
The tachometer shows value=1300 unit=rpm
